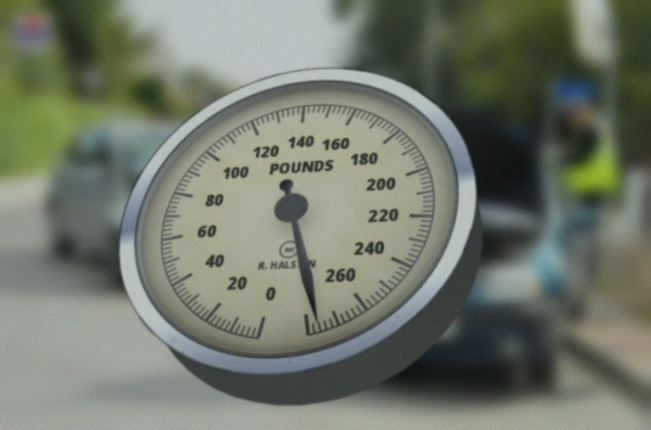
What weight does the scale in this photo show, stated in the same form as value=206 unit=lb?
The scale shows value=276 unit=lb
